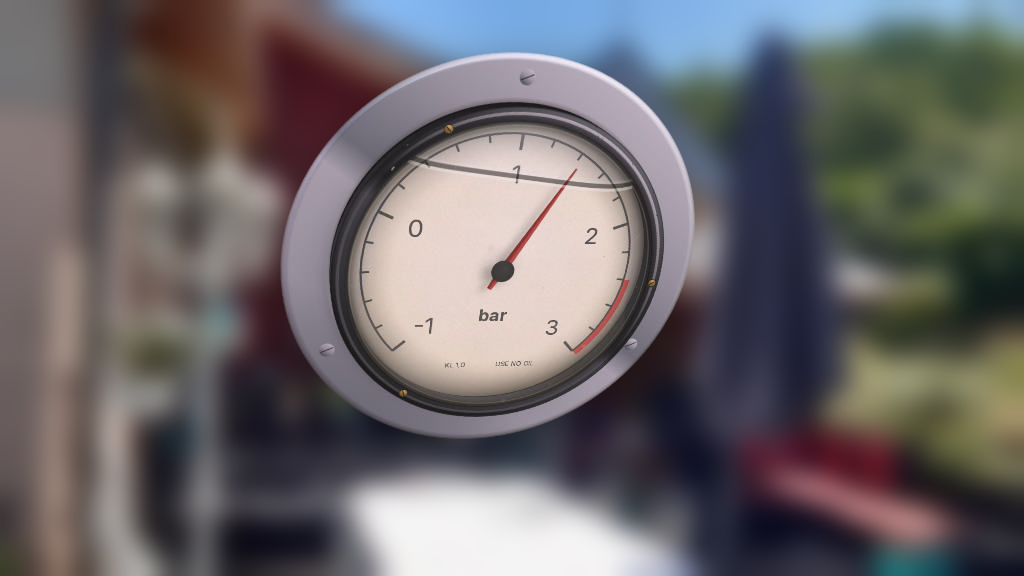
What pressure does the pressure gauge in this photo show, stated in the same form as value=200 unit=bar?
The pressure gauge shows value=1.4 unit=bar
